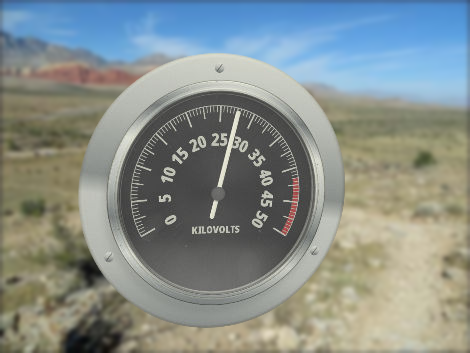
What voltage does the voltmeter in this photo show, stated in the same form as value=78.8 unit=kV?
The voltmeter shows value=27.5 unit=kV
